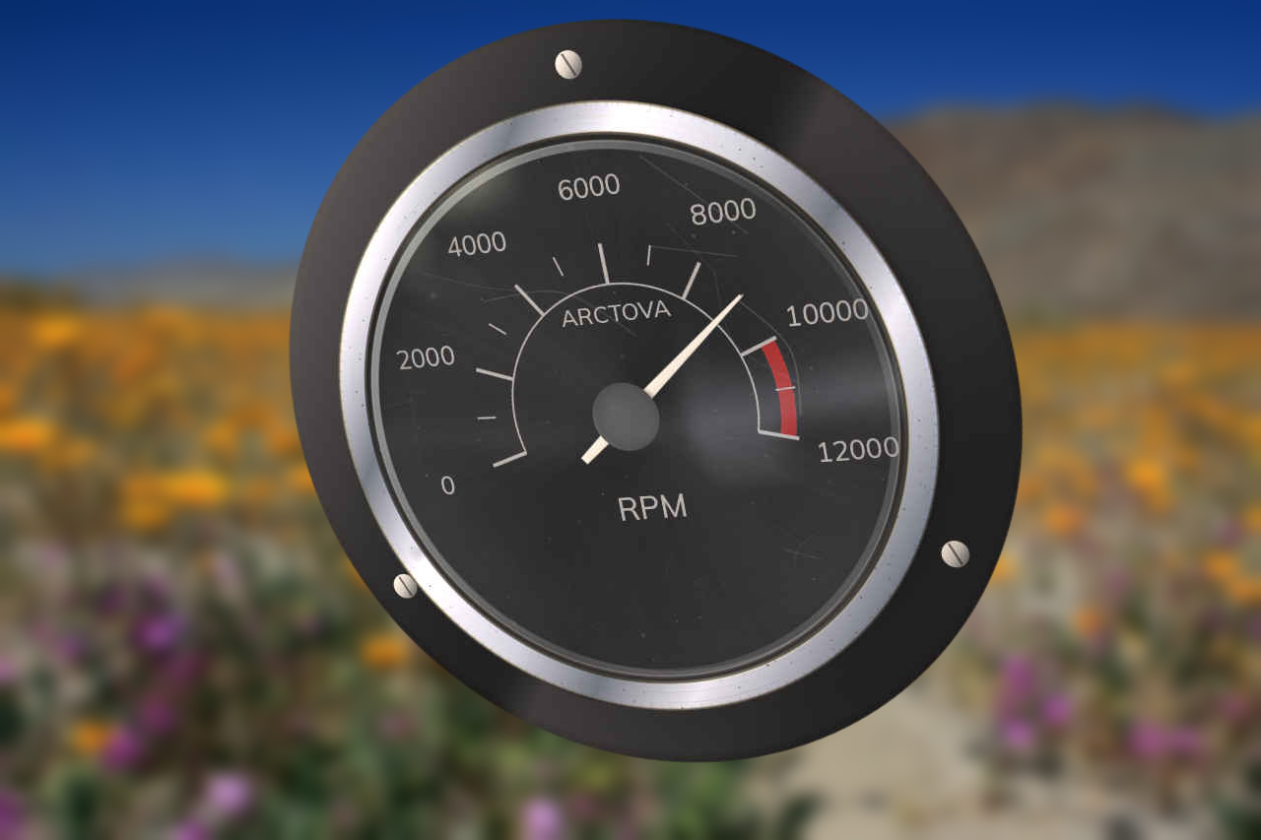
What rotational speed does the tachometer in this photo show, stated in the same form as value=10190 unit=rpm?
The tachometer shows value=9000 unit=rpm
